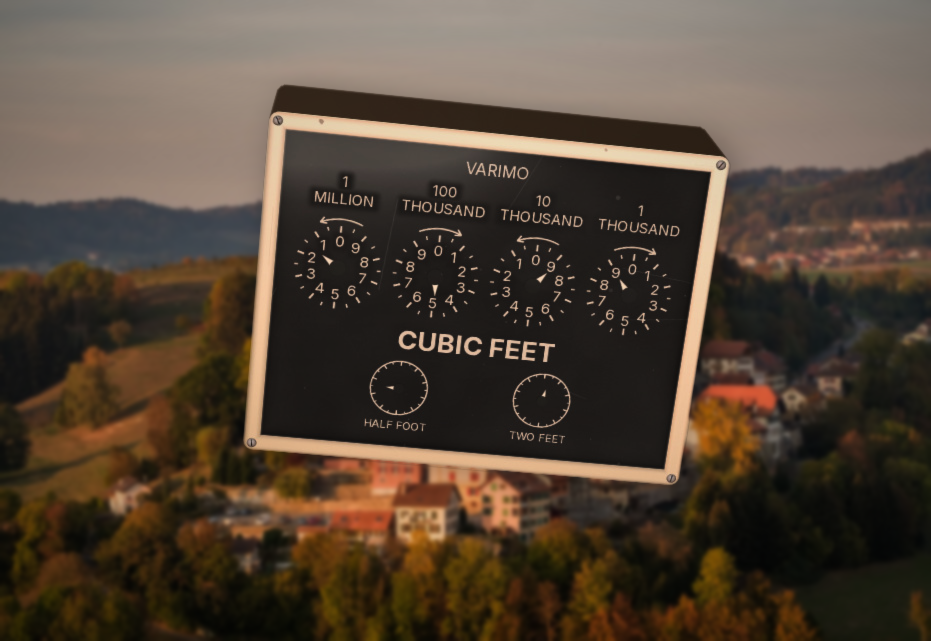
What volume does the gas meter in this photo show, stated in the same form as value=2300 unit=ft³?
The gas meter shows value=148900 unit=ft³
